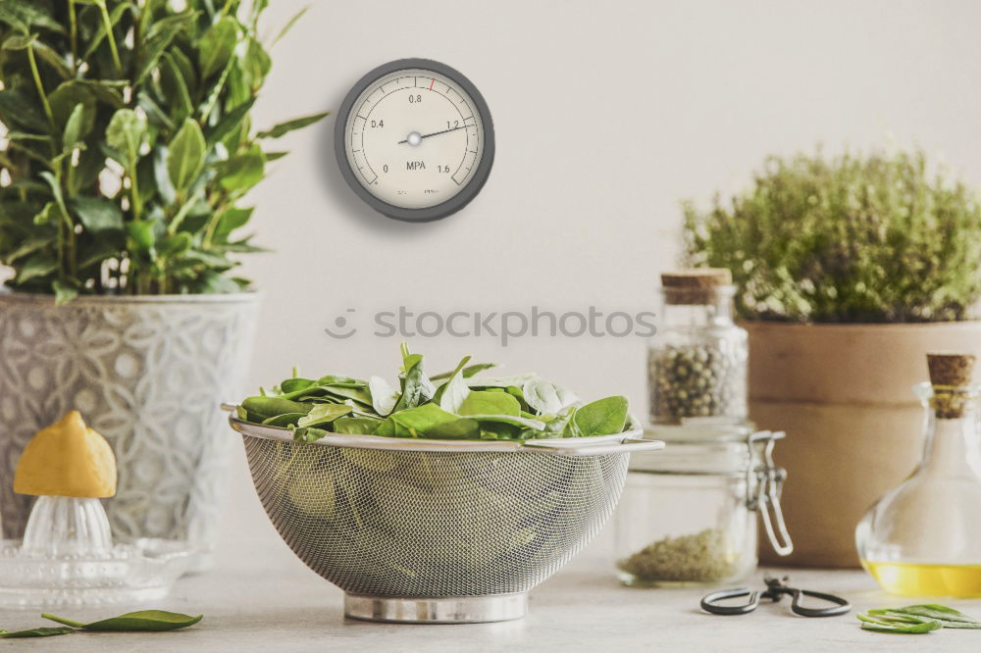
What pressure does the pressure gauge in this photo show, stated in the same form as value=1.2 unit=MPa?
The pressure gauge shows value=1.25 unit=MPa
